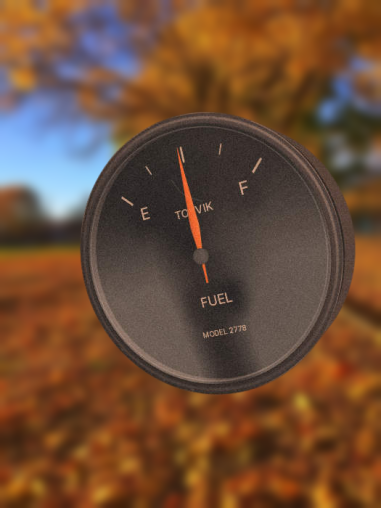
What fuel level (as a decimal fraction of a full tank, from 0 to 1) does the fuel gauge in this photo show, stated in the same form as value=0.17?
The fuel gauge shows value=0.5
